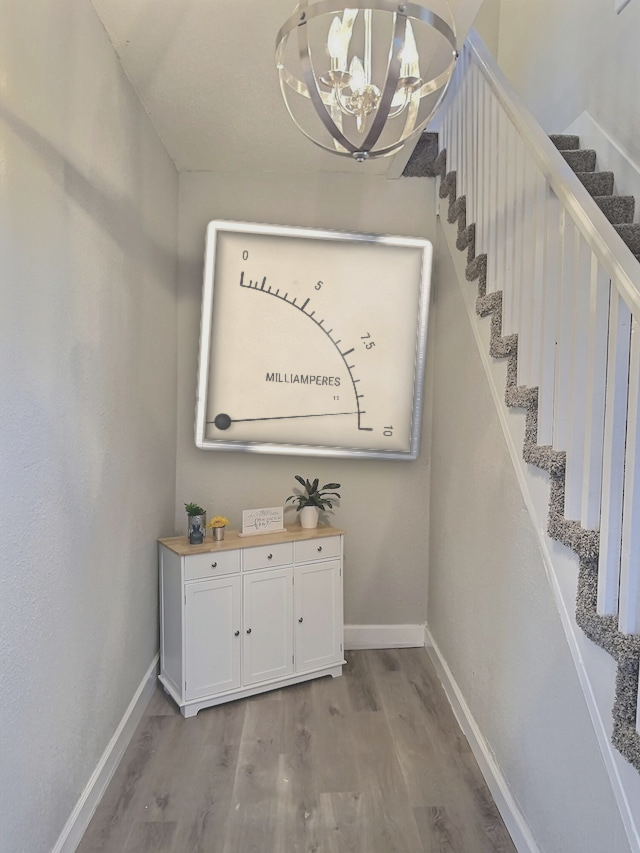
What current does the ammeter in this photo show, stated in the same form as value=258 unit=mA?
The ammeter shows value=9.5 unit=mA
